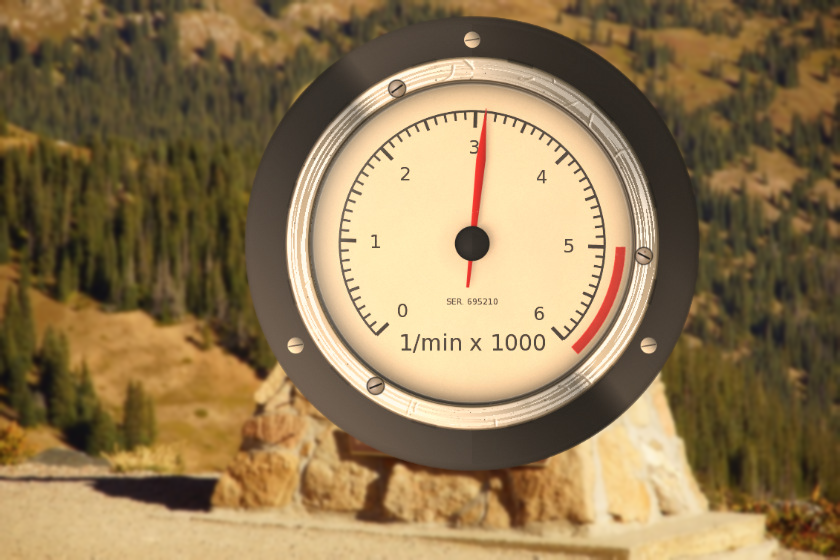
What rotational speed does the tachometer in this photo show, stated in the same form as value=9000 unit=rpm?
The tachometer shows value=3100 unit=rpm
